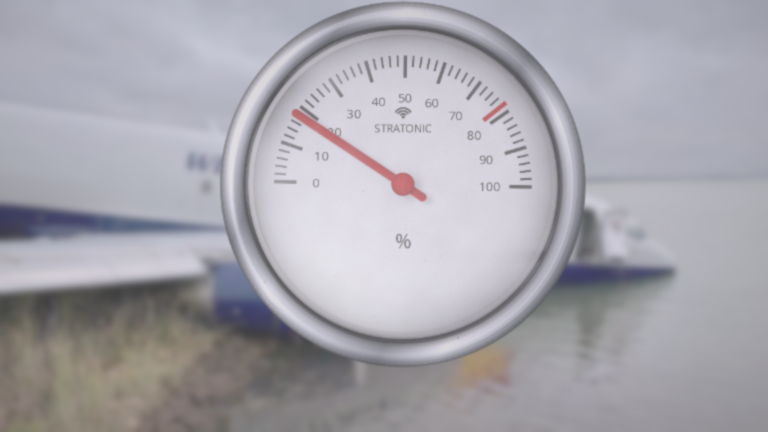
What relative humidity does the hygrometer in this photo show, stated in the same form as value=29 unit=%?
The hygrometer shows value=18 unit=%
